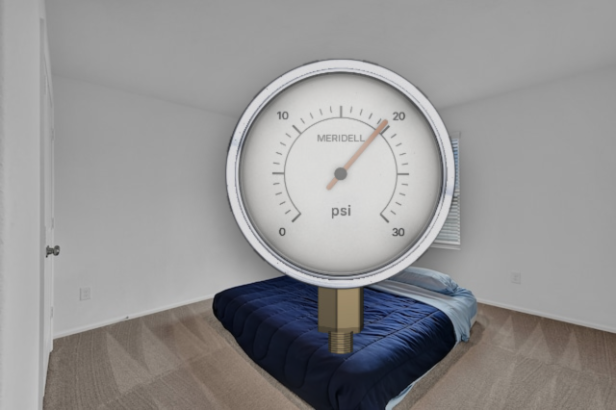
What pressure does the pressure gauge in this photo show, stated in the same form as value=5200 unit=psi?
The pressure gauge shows value=19.5 unit=psi
